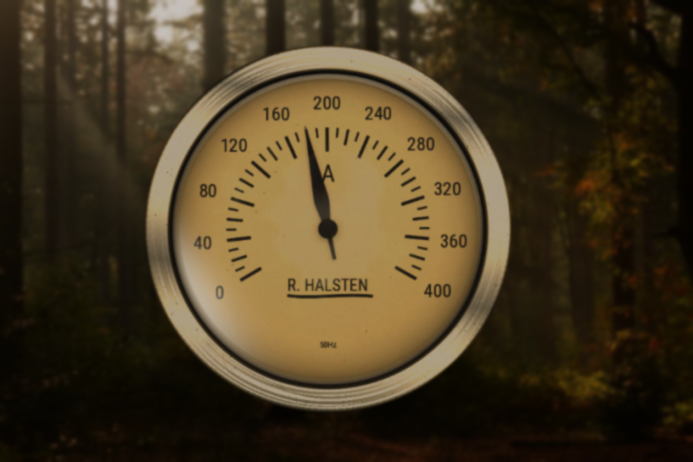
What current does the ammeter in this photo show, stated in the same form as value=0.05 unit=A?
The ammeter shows value=180 unit=A
